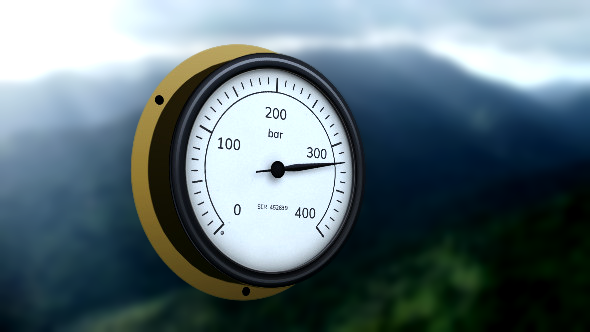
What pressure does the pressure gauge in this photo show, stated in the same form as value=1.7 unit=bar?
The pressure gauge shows value=320 unit=bar
